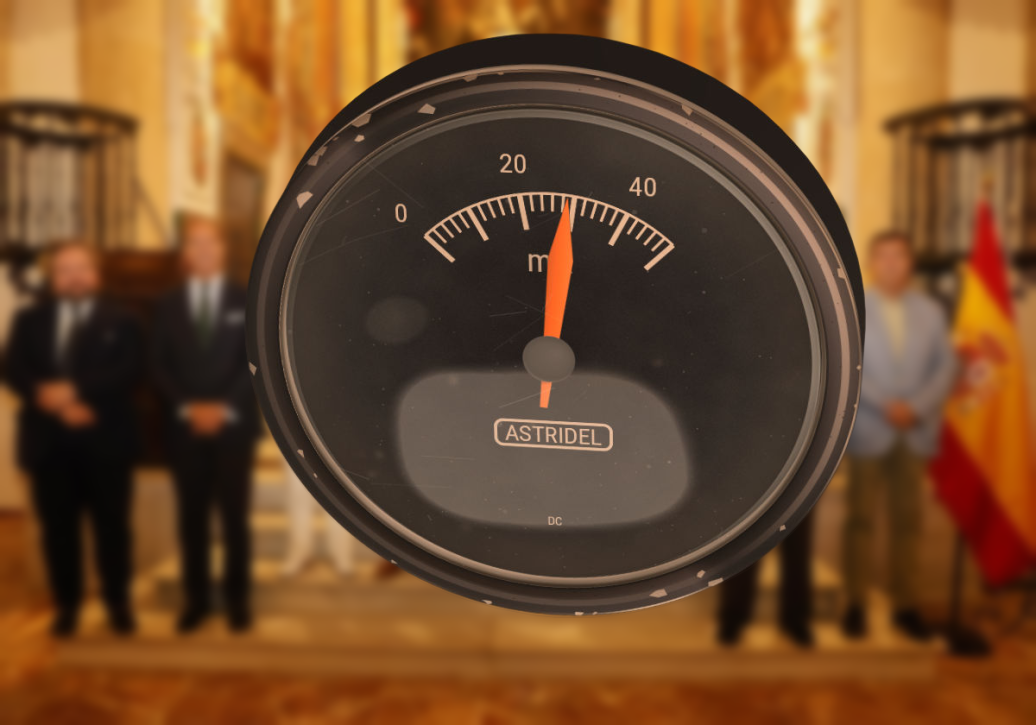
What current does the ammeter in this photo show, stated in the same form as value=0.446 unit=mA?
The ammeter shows value=29 unit=mA
